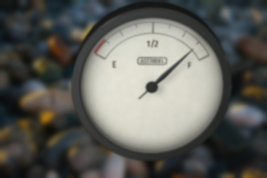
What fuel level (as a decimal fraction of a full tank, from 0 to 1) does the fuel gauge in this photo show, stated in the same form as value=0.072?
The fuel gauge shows value=0.875
